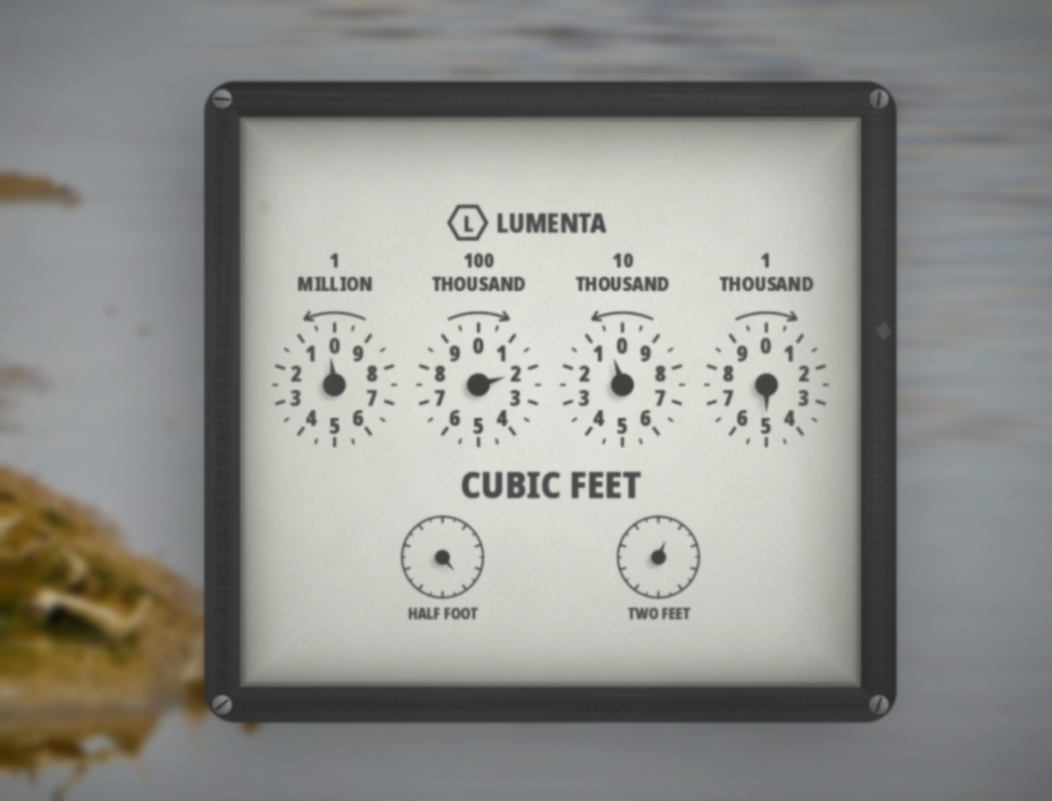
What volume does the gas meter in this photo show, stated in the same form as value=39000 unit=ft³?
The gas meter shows value=20500 unit=ft³
